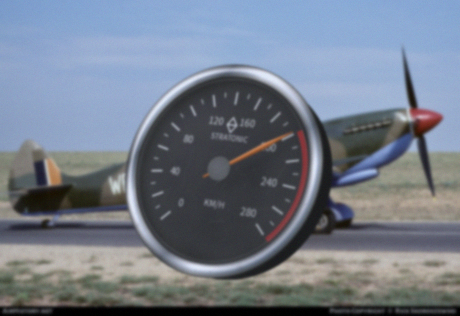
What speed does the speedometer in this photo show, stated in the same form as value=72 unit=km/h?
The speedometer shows value=200 unit=km/h
